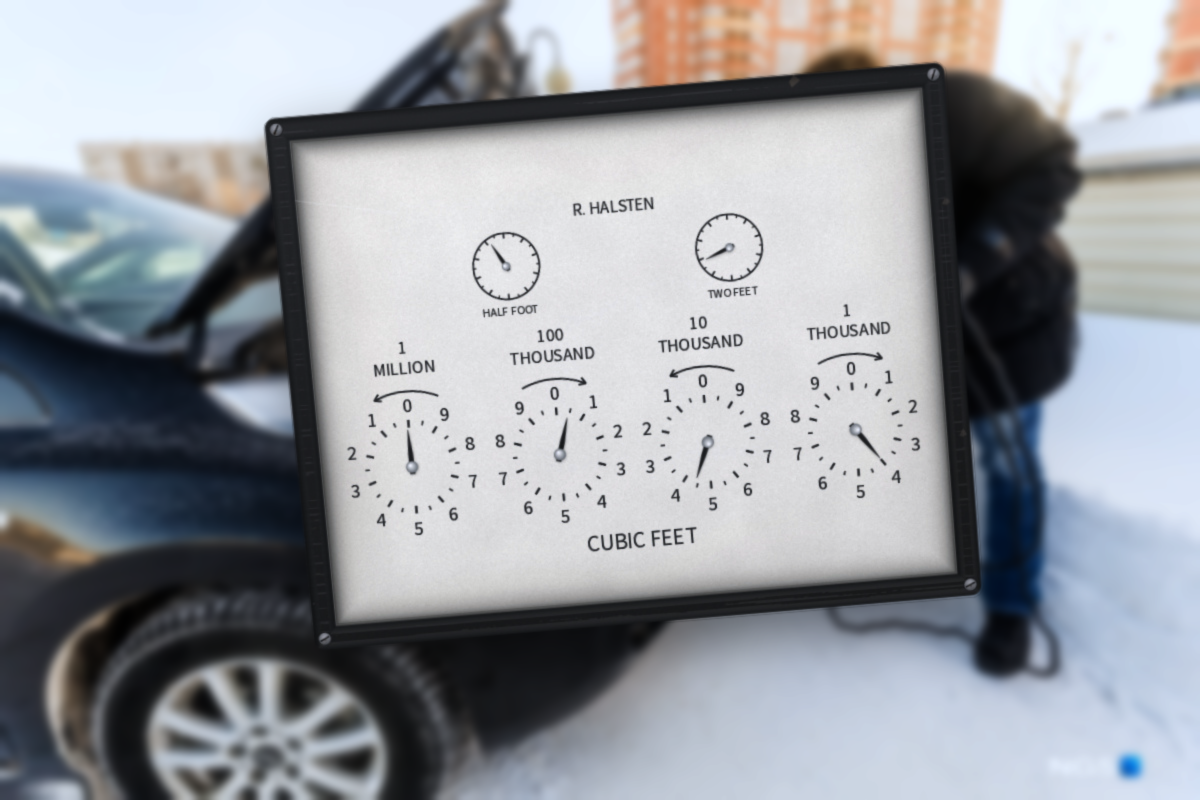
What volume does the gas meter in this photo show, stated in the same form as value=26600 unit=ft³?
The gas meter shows value=4400 unit=ft³
